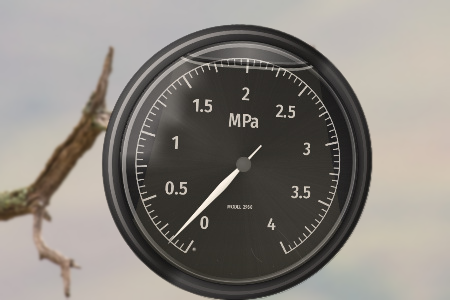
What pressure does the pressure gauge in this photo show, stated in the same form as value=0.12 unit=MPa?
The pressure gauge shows value=0.15 unit=MPa
